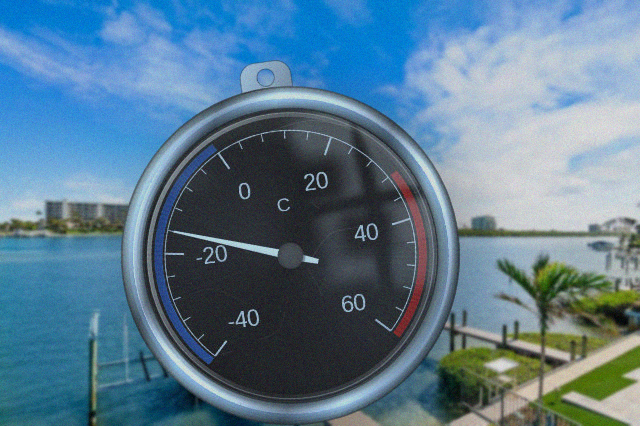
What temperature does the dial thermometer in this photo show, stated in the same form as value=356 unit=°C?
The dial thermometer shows value=-16 unit=°C
